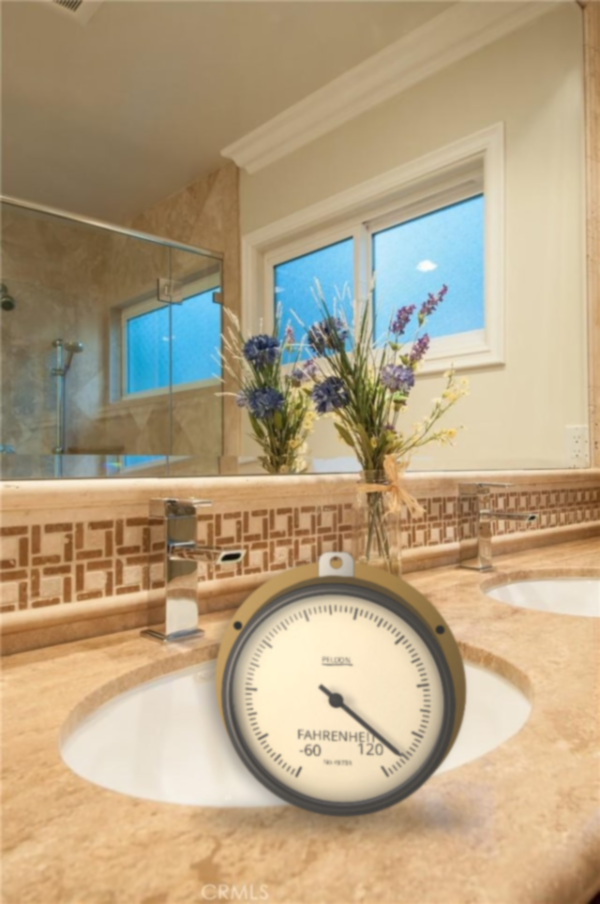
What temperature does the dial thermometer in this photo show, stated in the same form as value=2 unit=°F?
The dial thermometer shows value=110 unit=°F
